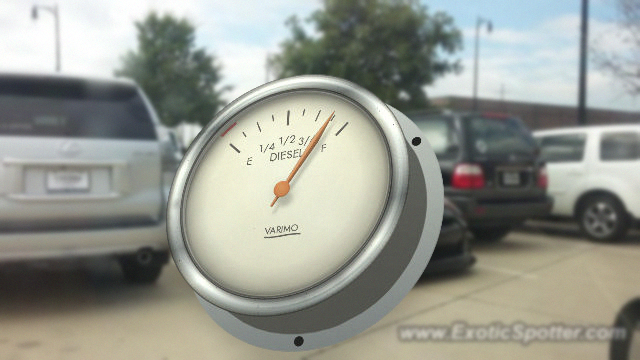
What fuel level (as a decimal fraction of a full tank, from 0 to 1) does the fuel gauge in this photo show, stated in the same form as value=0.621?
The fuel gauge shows value=0.875
